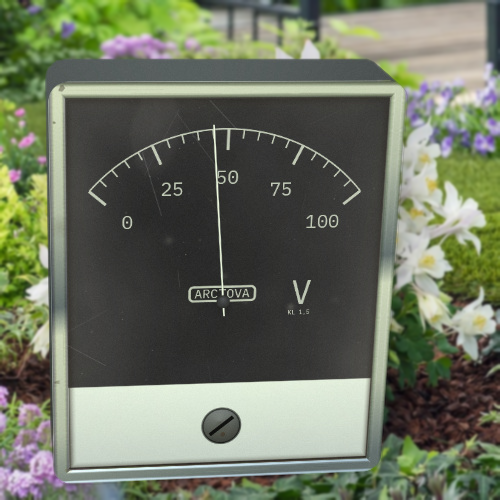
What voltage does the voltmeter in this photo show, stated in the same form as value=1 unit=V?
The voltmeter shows value=45 unit=V
